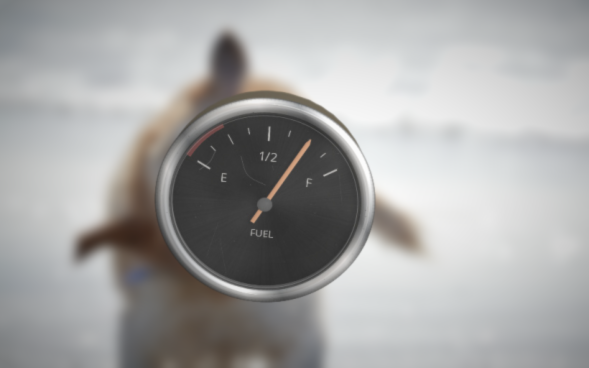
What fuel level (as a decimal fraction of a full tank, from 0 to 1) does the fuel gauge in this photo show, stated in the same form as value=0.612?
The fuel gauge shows value=0.75
